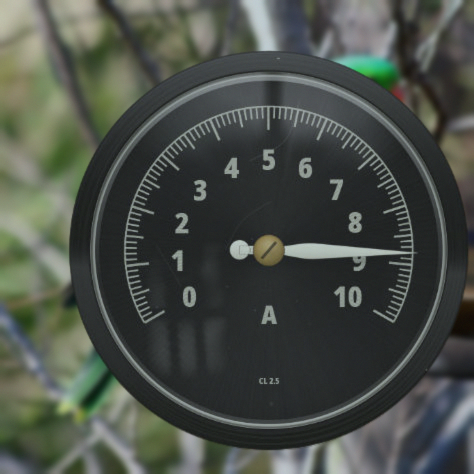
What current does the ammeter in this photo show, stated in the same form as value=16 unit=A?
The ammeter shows value=8.8 unit=A
